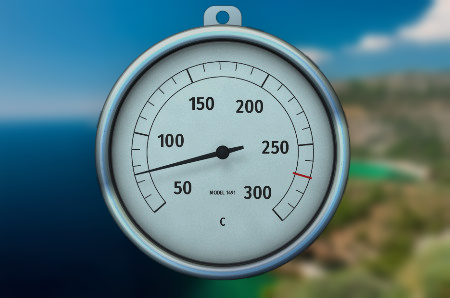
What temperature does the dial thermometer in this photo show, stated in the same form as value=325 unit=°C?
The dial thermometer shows value=75 unit=°C
